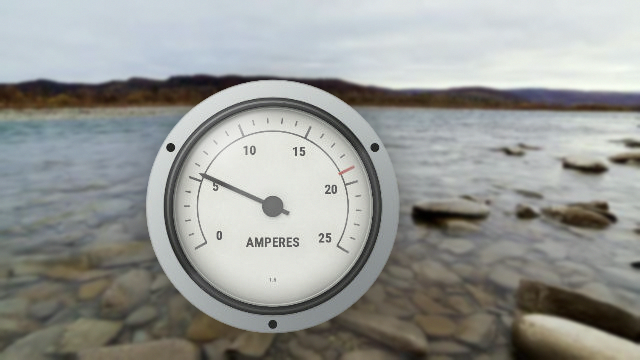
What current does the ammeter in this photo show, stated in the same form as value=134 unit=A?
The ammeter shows value=5.5 unit=A
